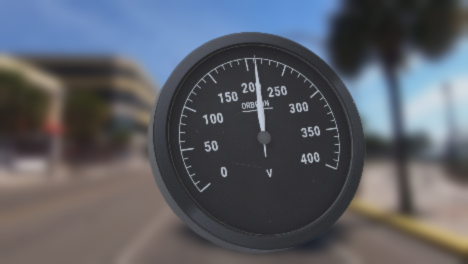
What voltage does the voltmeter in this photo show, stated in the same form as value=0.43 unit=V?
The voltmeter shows value=210 unit=V
